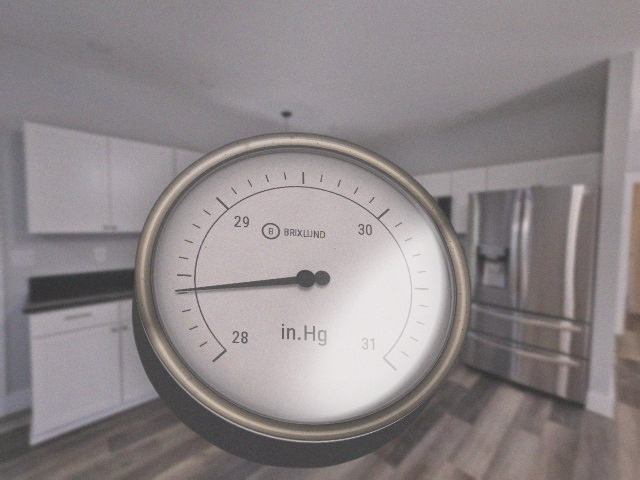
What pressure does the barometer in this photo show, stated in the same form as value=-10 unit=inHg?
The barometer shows value=28.4 unit=inHg
